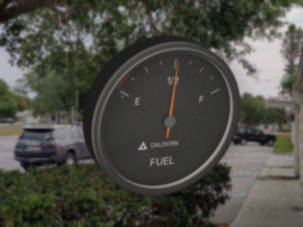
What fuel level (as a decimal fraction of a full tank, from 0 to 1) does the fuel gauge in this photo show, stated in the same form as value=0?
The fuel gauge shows value=0.5
